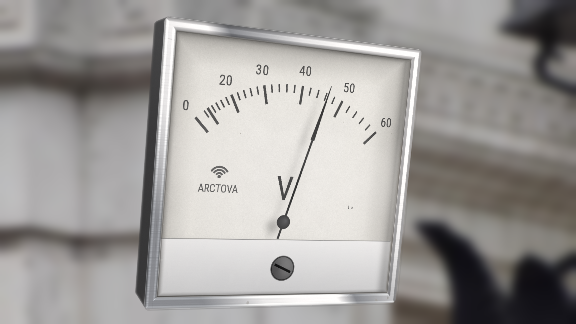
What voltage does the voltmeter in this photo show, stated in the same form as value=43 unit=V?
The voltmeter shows value=46 unit=V
